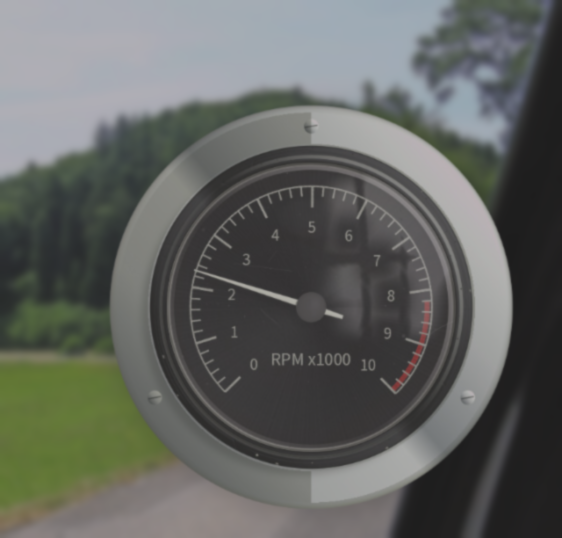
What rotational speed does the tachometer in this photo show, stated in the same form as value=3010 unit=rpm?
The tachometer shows value=2300 unit=rpm
